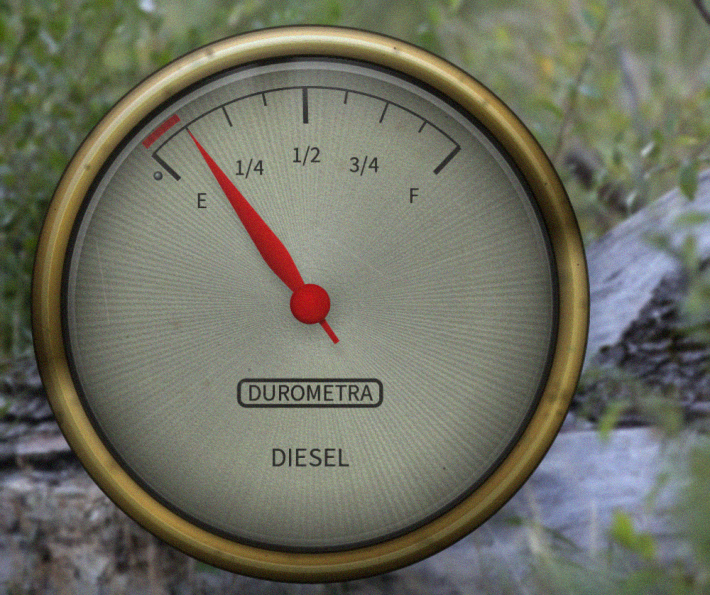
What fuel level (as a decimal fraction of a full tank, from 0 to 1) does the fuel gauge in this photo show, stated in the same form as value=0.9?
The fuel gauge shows value=0.125
